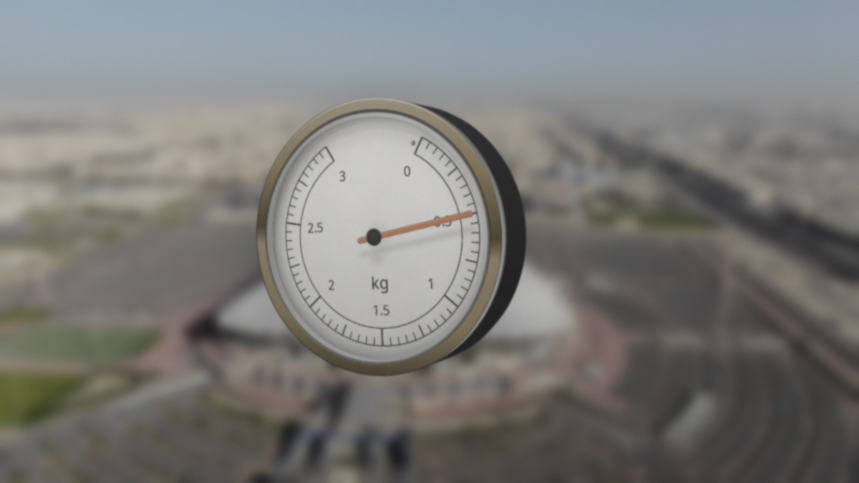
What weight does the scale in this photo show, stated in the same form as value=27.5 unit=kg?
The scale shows value=0.5 unit=kg
